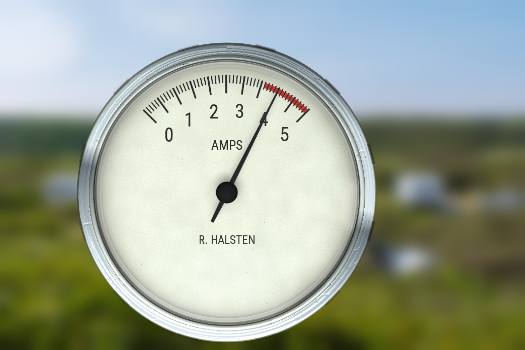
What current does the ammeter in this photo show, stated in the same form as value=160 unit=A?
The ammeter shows value=4 unit=A
